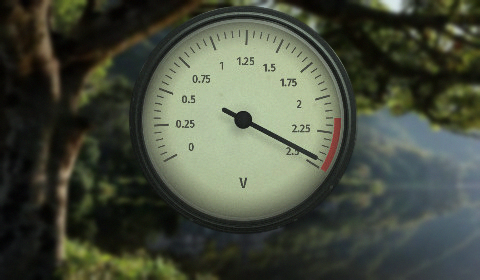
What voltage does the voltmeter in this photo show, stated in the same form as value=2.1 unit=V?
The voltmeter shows value=2.45 unit=V
